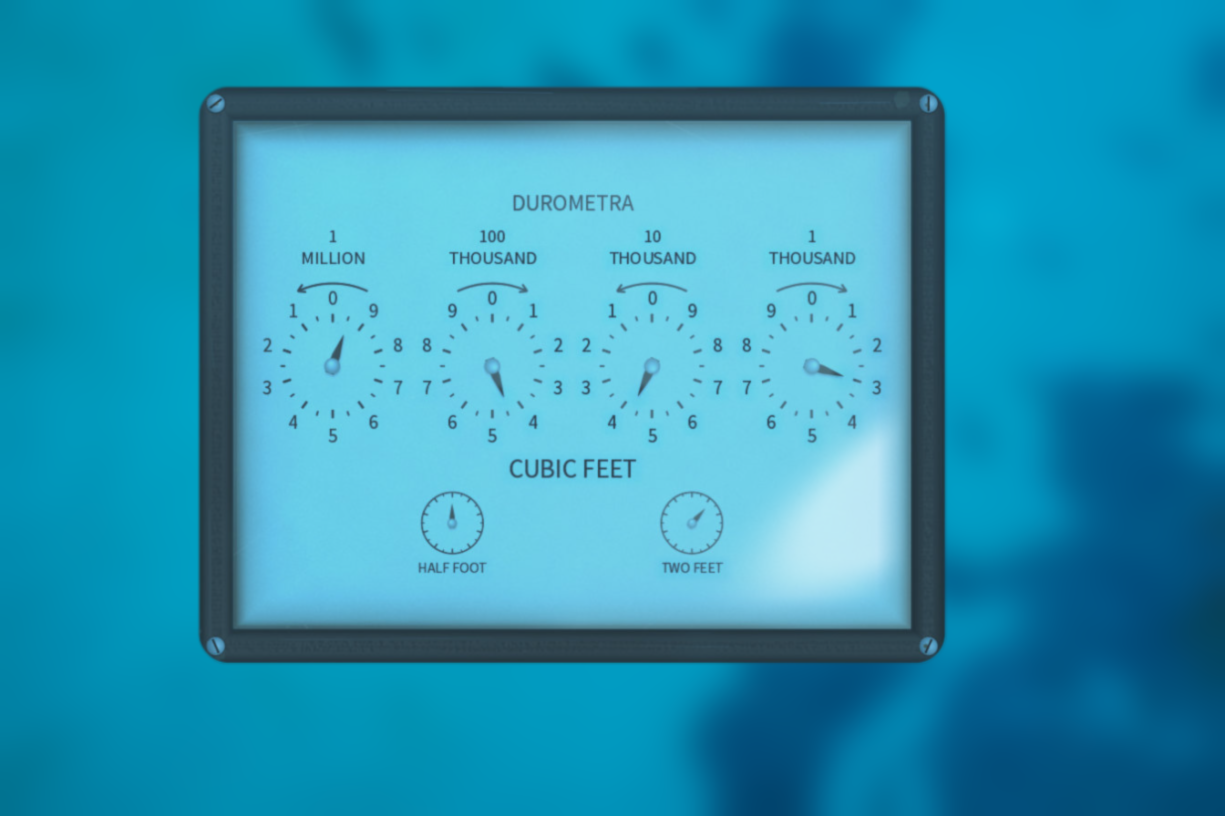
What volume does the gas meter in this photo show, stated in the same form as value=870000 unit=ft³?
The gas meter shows value=944300 unit=ft³
